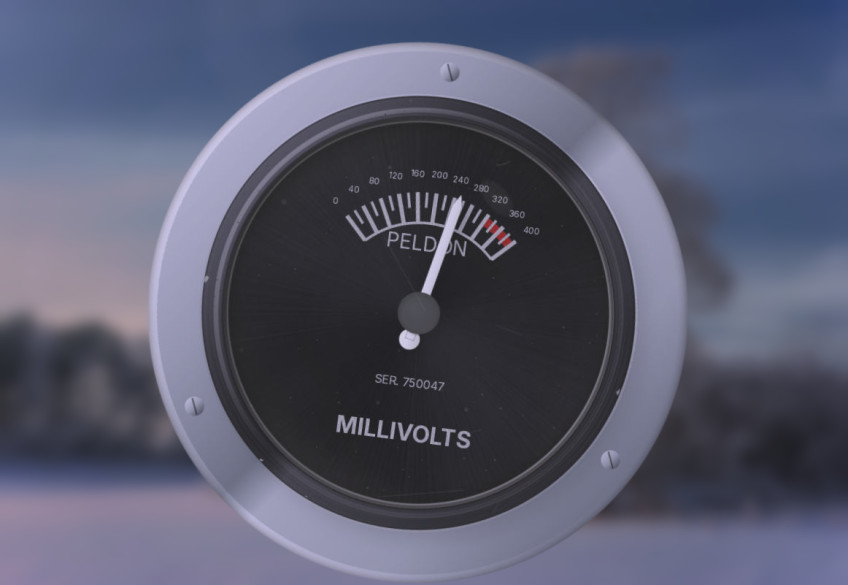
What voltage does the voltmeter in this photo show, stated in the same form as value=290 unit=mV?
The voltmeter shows value=250 unit=mV
